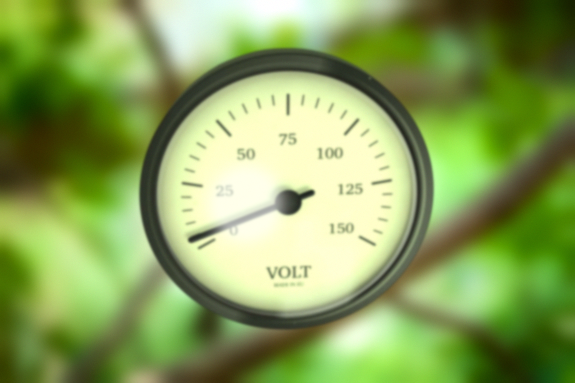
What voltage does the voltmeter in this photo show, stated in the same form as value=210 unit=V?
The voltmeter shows value=5 unit=V
